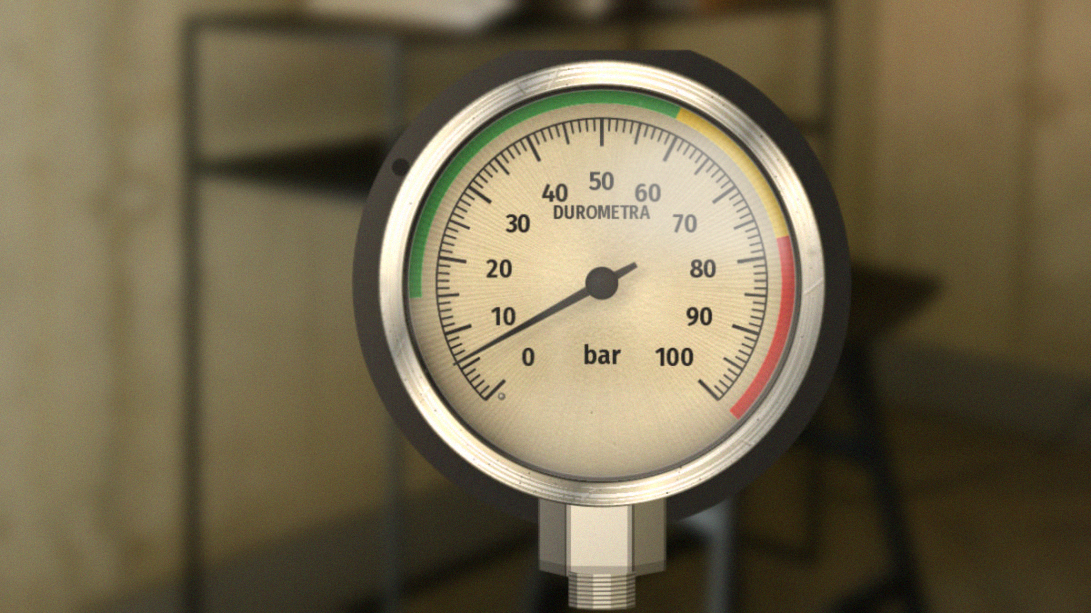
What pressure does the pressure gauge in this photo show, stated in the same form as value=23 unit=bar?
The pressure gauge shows value=6 unit=bar
